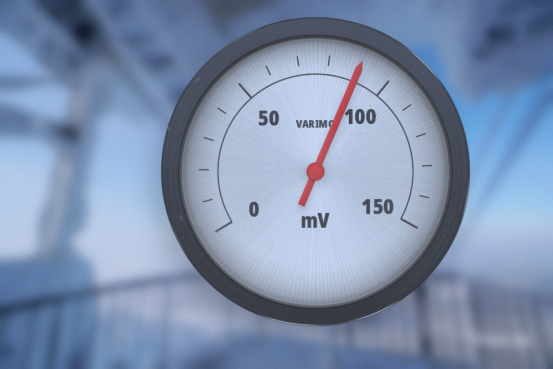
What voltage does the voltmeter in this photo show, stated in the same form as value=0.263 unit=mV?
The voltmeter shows value=90 unit=mV
